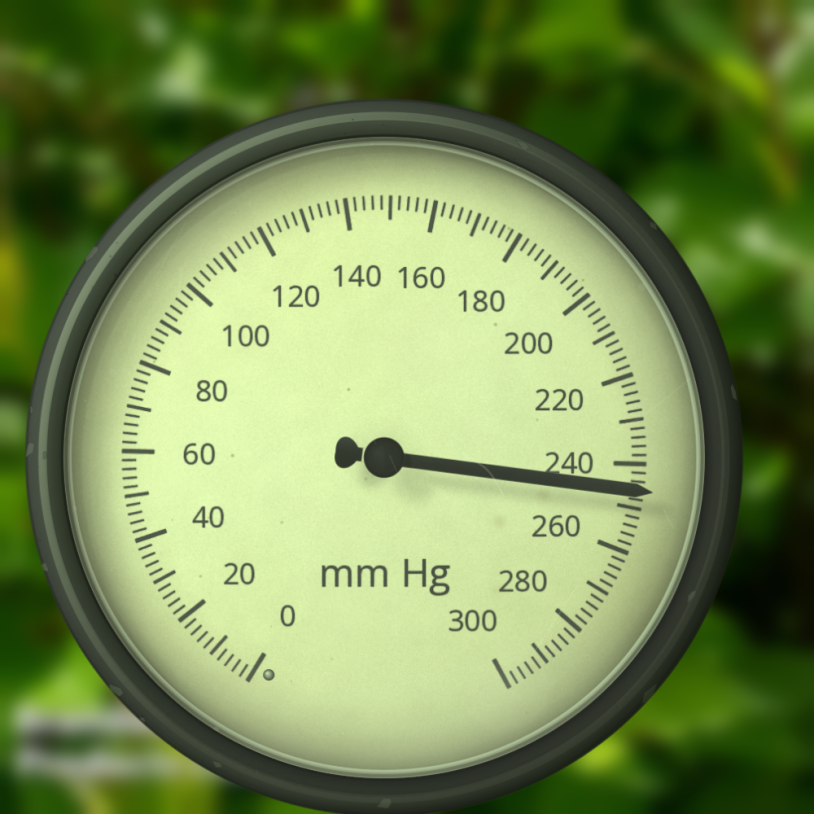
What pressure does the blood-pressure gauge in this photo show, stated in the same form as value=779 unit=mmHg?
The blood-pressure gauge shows value=246 unit=mmHg
